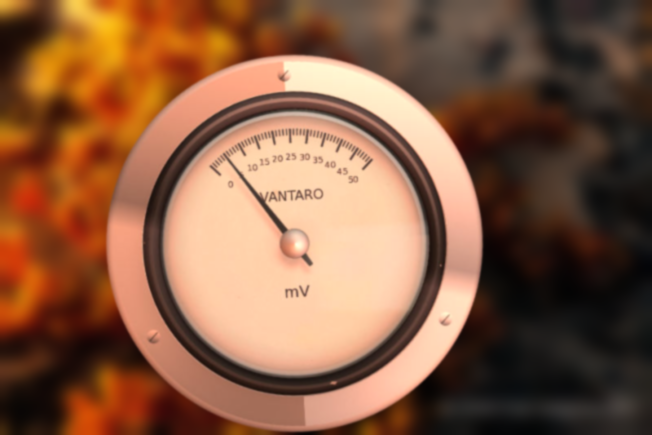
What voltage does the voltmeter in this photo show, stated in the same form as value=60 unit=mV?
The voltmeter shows value=5 unit=mV
